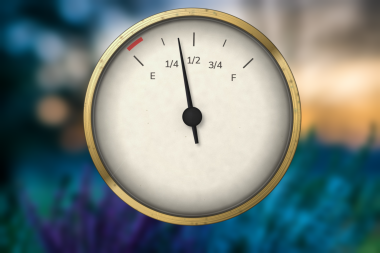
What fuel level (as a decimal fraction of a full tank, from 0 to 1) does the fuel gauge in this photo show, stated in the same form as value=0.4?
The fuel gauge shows value=0.375
